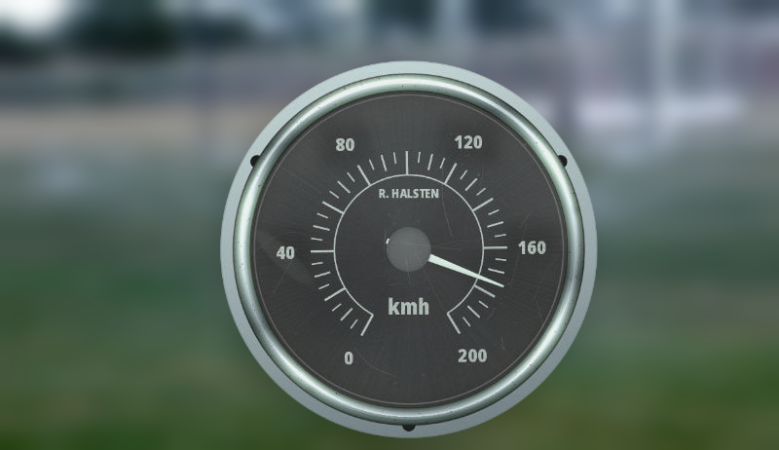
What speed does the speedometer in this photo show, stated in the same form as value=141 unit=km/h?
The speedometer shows value=175 unit=km/h
